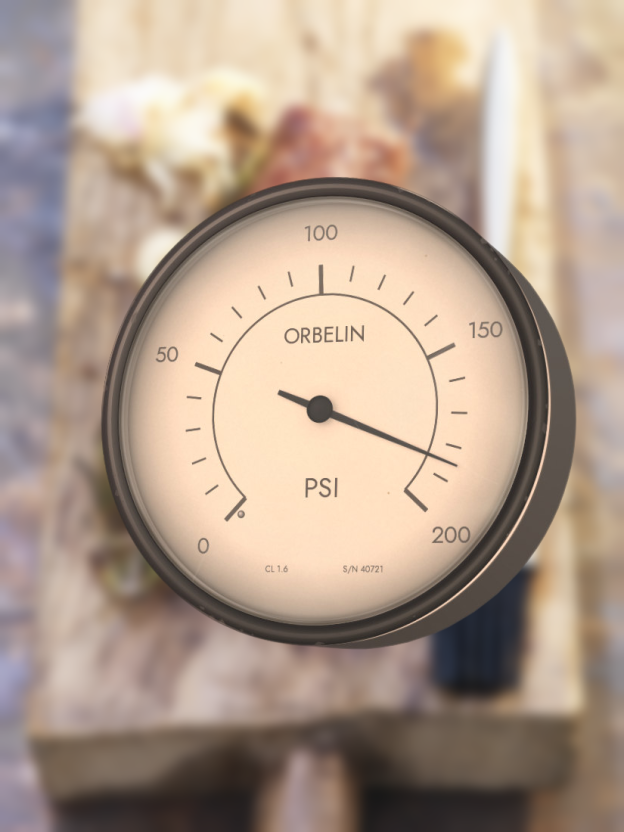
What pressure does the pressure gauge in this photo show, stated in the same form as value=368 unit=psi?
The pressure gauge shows value=185 unit=psi
